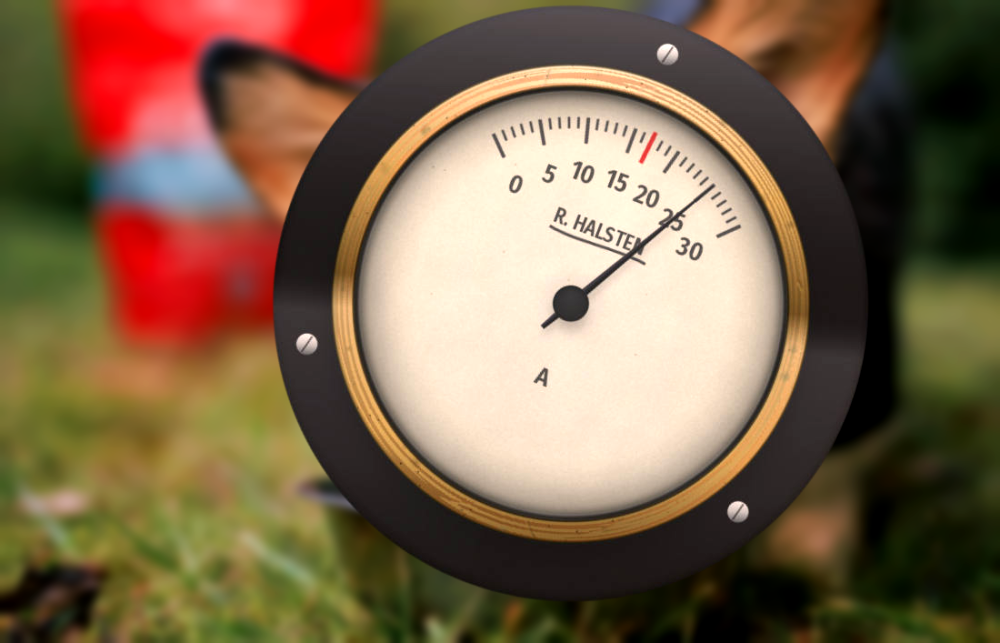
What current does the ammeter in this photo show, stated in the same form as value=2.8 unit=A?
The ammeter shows value=25 unit=A
